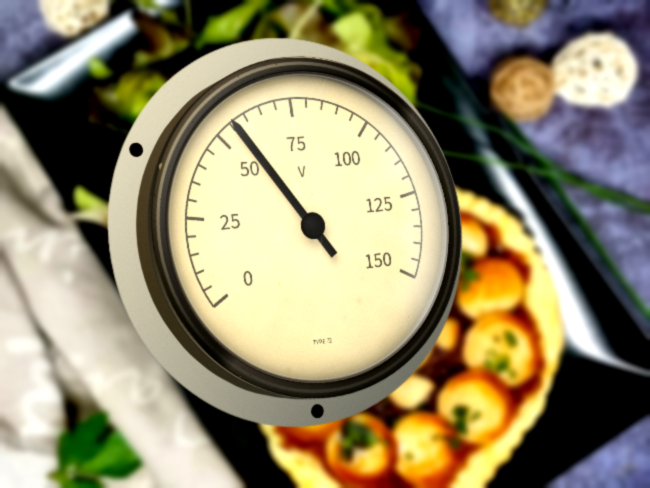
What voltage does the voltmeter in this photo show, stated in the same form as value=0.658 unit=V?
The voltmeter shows value=55 unit=V
